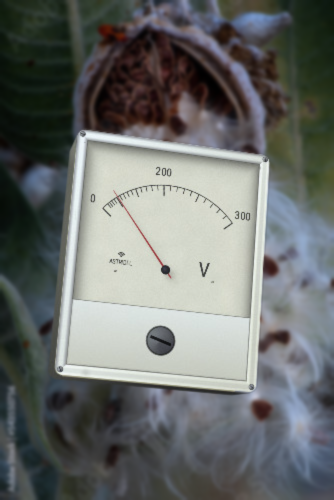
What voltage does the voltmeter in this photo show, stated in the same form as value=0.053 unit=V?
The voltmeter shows value=100 unit=V
